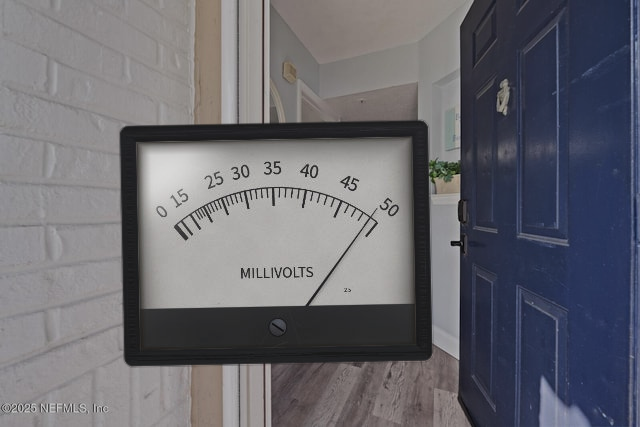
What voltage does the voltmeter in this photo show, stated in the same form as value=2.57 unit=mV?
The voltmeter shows value=49 unit=mV
